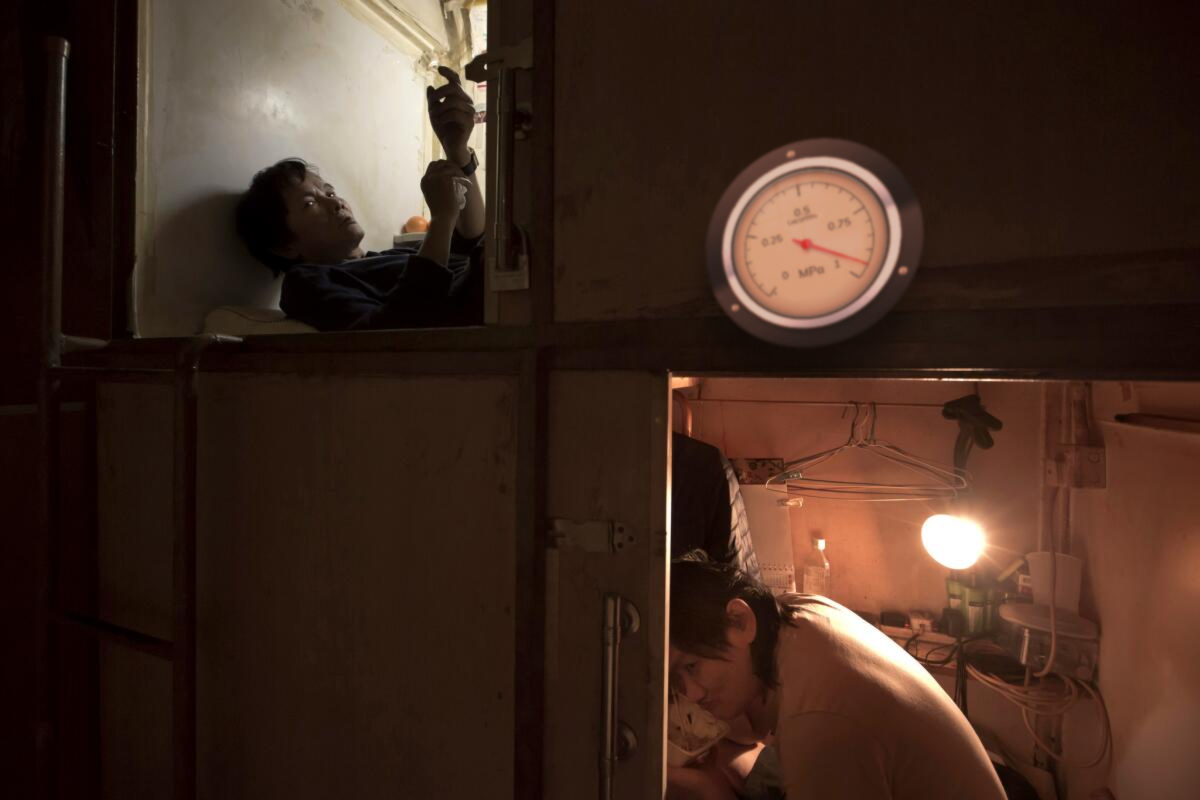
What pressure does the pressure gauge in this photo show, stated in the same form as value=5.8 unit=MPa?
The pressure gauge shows value=0.95 unit=MPa
